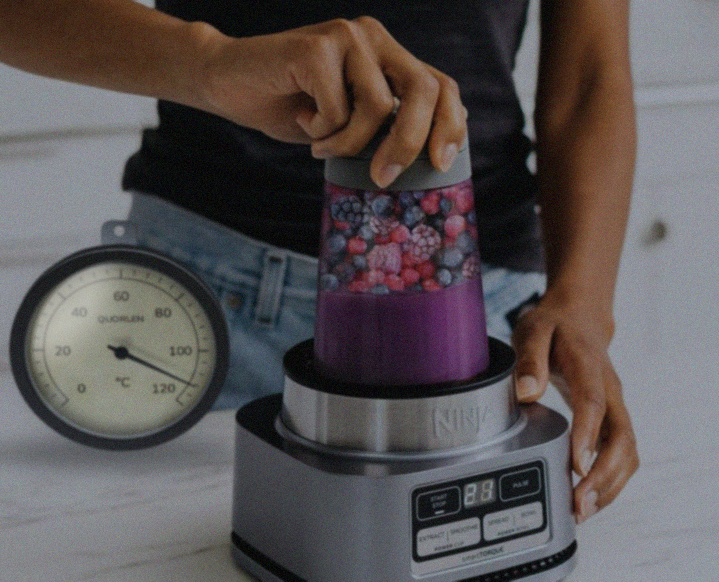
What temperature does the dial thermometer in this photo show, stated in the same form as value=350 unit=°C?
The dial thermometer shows value=112 unit=°C
